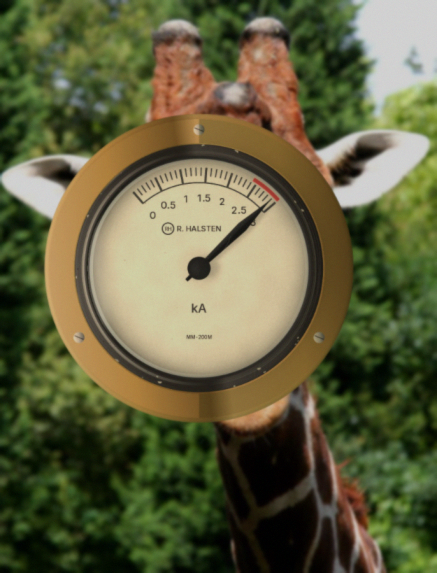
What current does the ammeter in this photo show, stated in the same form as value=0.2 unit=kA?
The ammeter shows value=2.9 unit=kA
